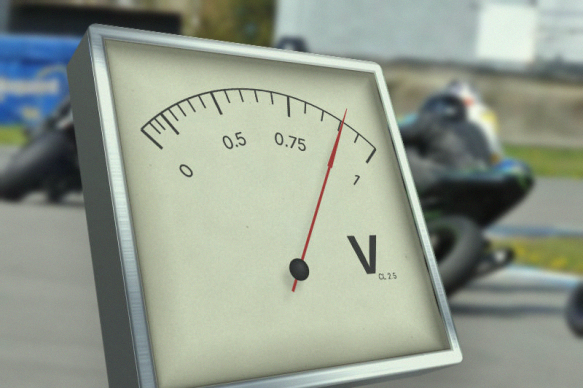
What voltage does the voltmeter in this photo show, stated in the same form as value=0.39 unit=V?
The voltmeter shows value=0.9 unit=V
